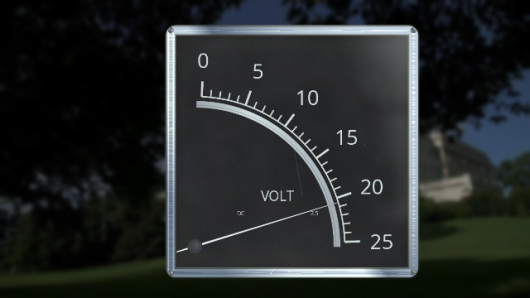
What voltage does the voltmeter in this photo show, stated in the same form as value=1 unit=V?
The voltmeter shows value=20.5 unit=V
